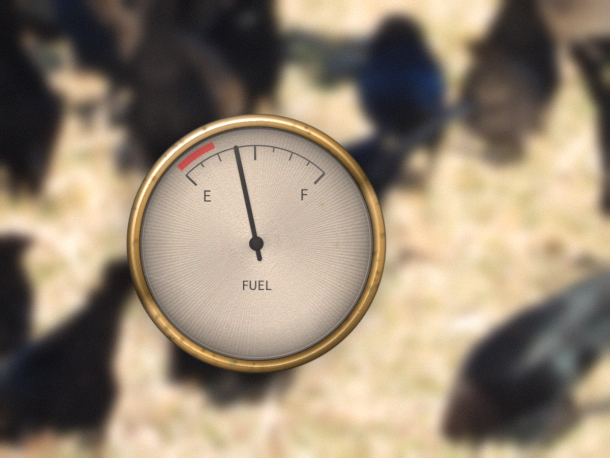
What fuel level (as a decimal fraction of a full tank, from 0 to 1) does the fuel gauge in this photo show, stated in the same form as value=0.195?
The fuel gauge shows value=0.375
